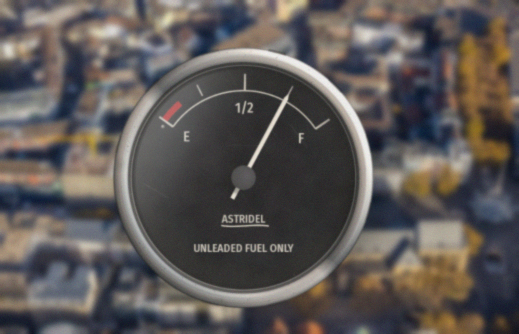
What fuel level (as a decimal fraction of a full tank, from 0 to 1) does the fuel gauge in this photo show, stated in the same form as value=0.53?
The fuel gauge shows value=0.75
